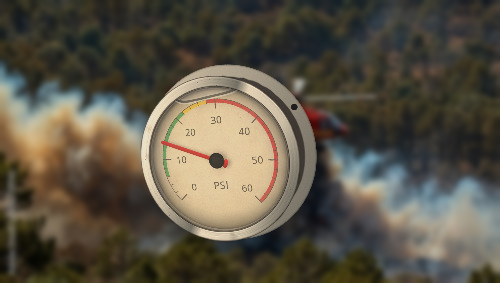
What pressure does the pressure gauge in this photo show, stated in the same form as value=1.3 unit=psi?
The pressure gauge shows value=14 unit=psi
